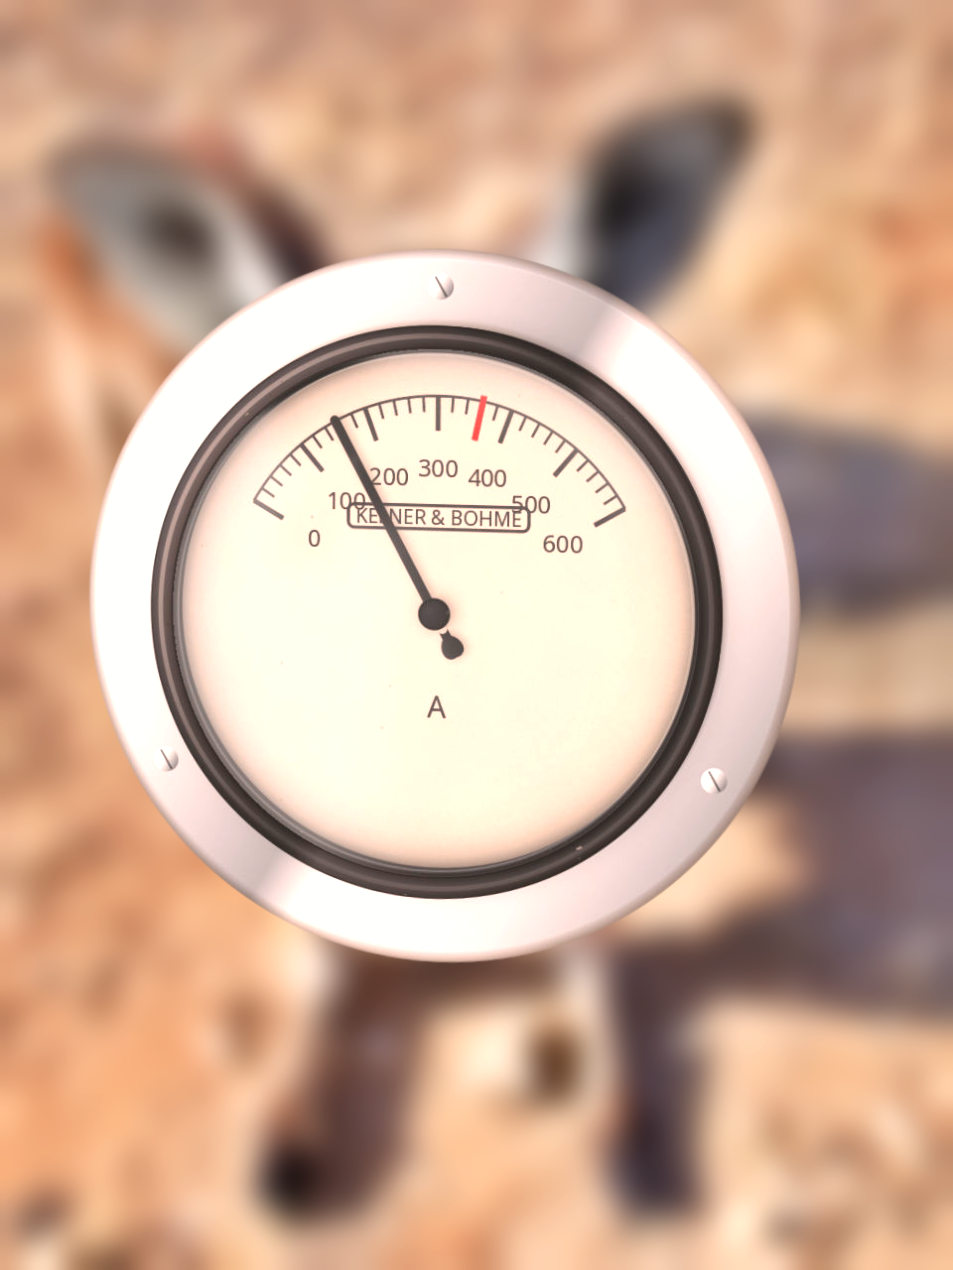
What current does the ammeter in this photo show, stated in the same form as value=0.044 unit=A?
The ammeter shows value=160 unit=A
